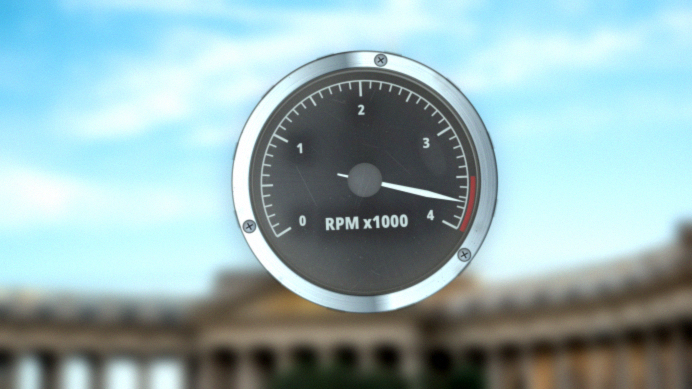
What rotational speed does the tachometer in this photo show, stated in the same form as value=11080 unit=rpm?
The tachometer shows value=3750 unit=rpm
